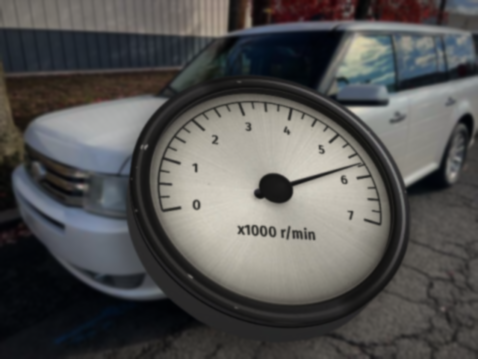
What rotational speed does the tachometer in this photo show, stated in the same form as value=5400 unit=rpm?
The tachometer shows value=5750 unit=rpm
